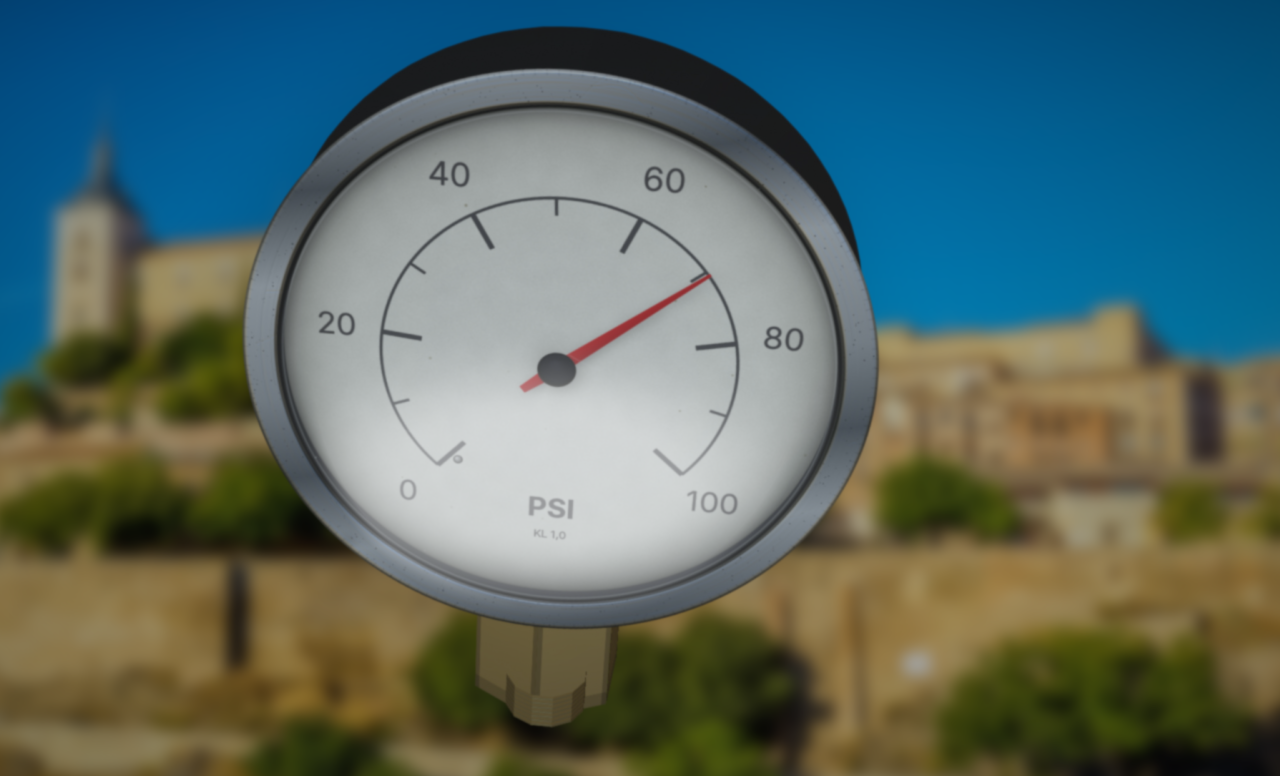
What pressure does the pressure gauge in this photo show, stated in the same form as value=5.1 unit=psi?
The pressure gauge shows value=70 unit=psi
